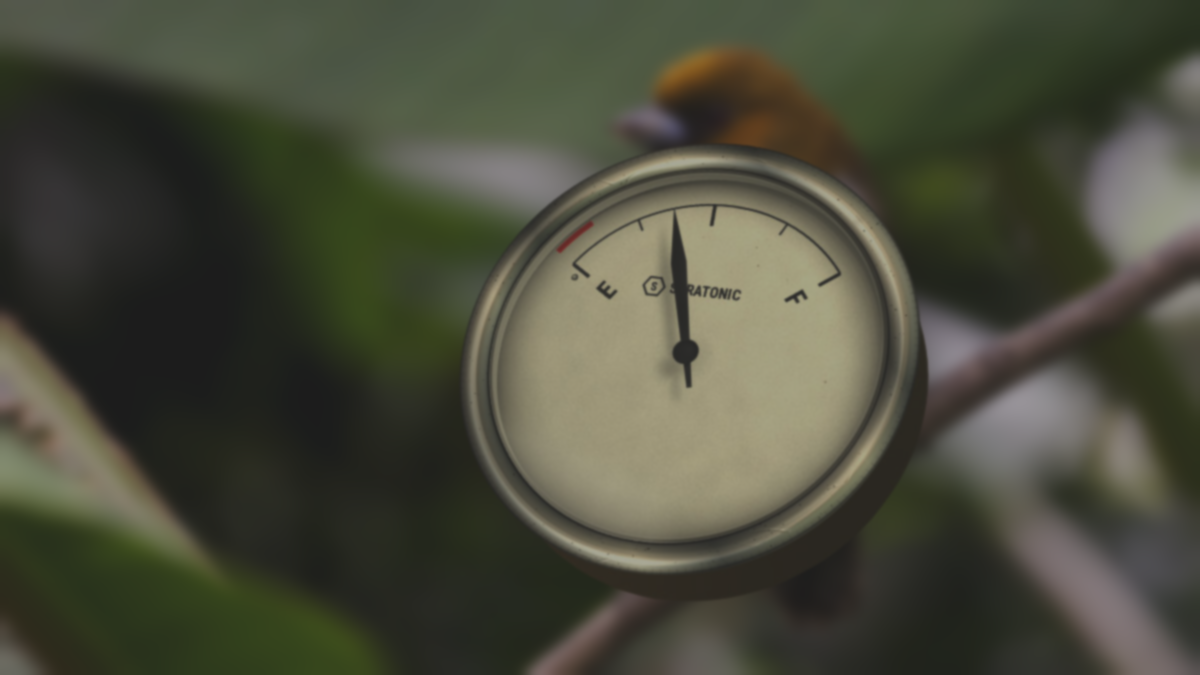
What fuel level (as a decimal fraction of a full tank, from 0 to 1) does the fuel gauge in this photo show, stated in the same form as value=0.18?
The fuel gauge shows value=0.375
